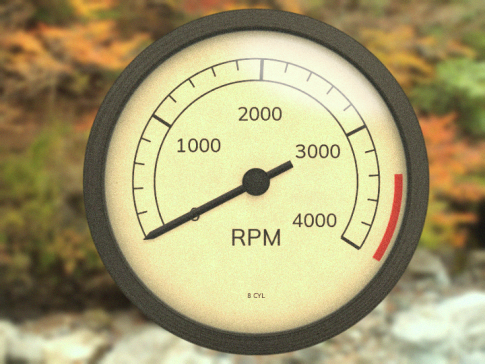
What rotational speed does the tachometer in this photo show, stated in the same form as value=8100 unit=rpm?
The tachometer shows value=0 unit=rpm
